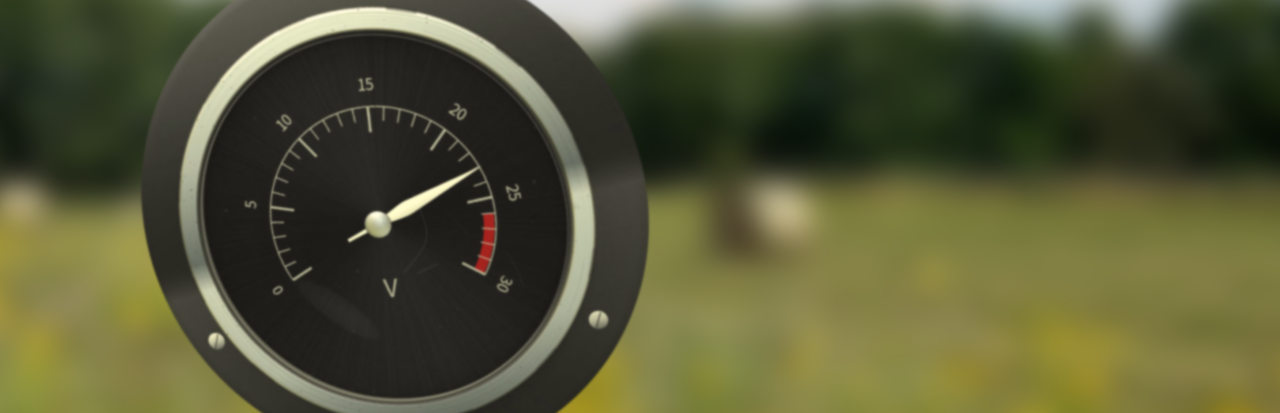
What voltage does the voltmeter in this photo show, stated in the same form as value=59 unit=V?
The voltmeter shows value=23 unit=V
